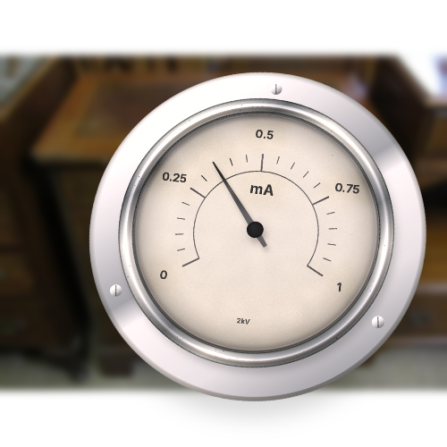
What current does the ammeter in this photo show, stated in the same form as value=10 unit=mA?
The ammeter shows value=0.35 unit=mA
